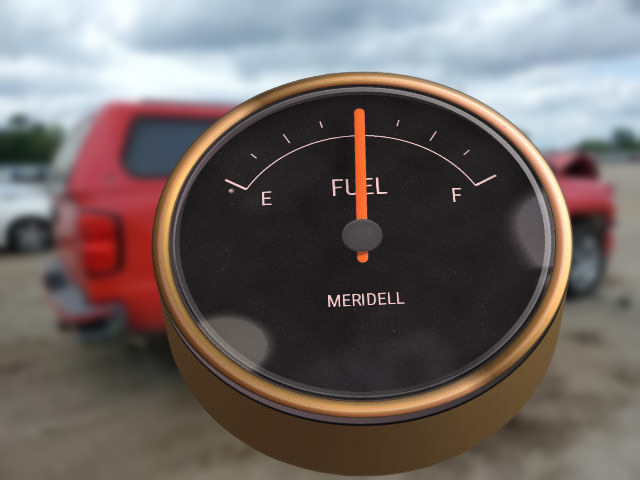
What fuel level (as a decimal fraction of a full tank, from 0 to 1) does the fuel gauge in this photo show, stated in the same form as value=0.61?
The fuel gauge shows value=0.5
